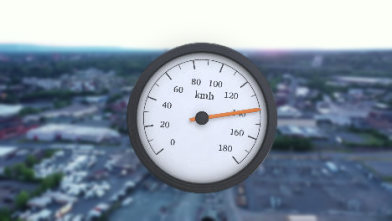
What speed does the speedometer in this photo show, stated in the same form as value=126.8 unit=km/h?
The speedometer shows value=140 unit=km/h
